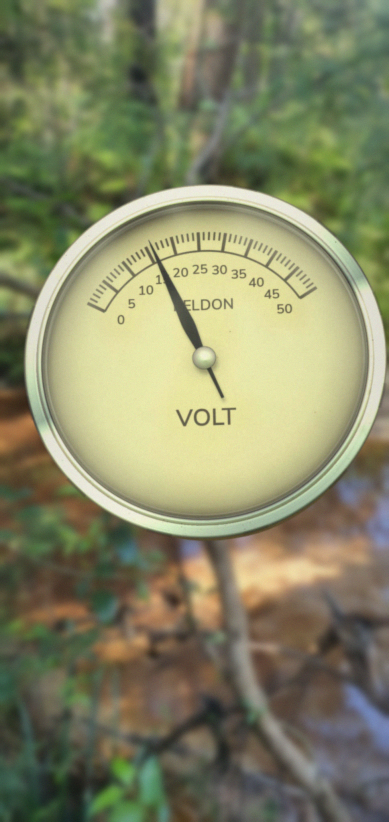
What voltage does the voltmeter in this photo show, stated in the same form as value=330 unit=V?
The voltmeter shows value=16 unit=V
